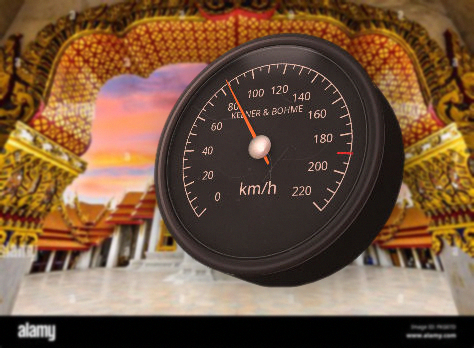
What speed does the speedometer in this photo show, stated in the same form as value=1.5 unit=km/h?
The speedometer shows value=85 unit=km/h
